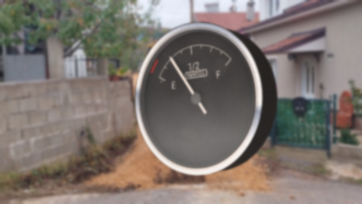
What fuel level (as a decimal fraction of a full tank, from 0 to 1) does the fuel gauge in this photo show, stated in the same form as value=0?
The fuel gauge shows value=0.25
